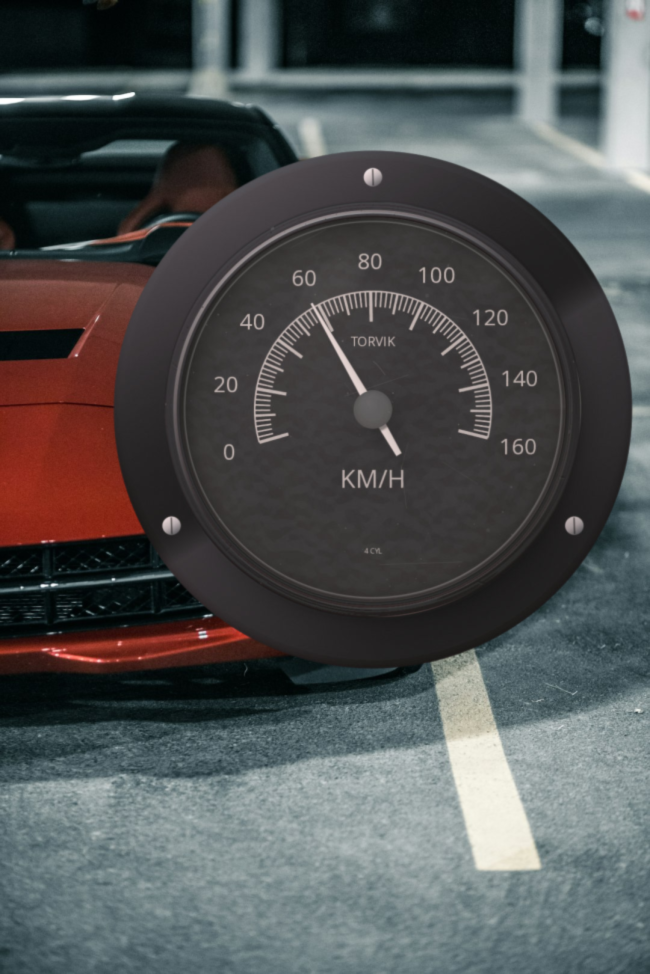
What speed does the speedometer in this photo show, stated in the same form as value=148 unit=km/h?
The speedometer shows value=58 unit=km/h
